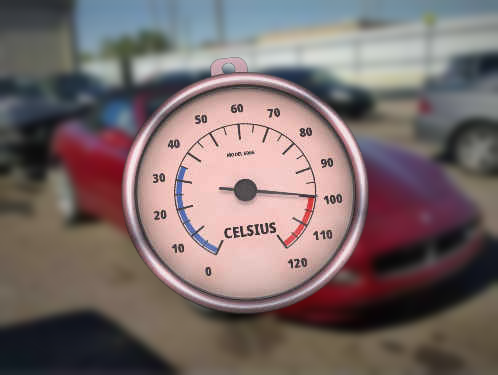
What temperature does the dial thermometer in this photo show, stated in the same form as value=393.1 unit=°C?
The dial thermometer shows value=100 unit=°C
